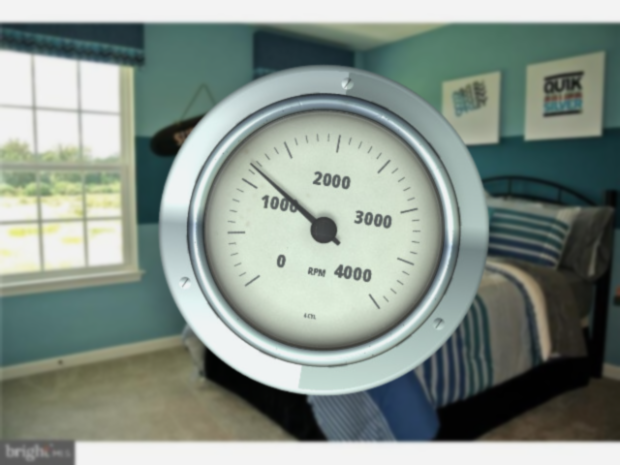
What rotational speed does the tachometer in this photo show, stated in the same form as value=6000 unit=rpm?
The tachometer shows value=1150 unit=rpm
